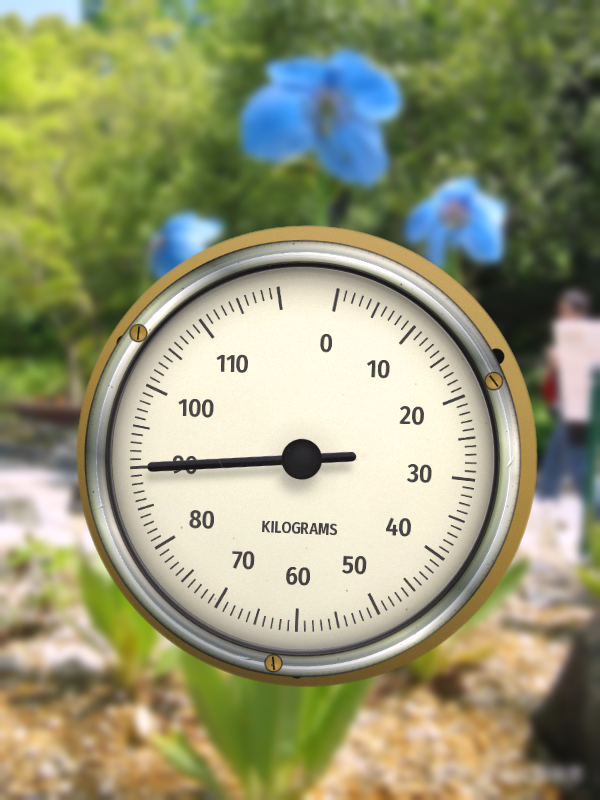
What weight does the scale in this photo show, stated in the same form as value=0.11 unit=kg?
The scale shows value=90 unit=kg
